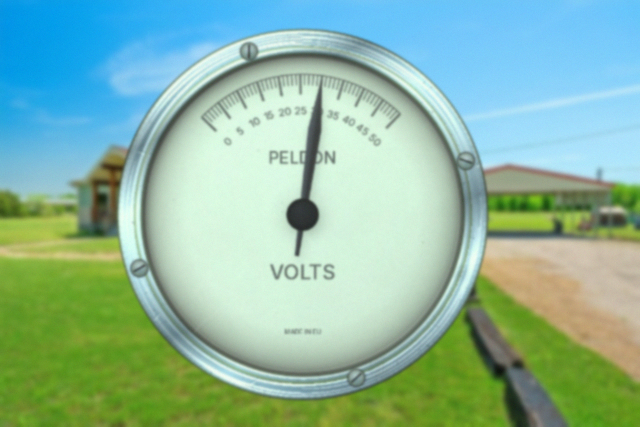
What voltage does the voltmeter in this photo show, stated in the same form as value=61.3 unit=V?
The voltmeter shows value=30 unit=V
